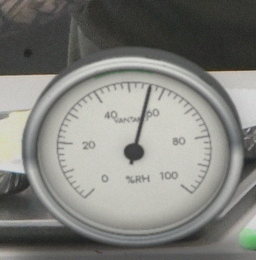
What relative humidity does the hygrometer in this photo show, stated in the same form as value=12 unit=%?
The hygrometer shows value=56 unit=%
